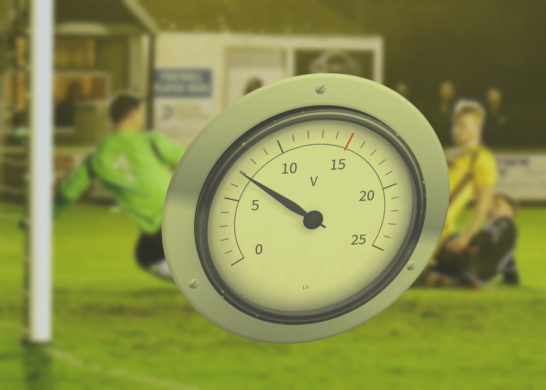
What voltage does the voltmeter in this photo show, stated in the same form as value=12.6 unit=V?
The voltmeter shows value=7 unit=V
